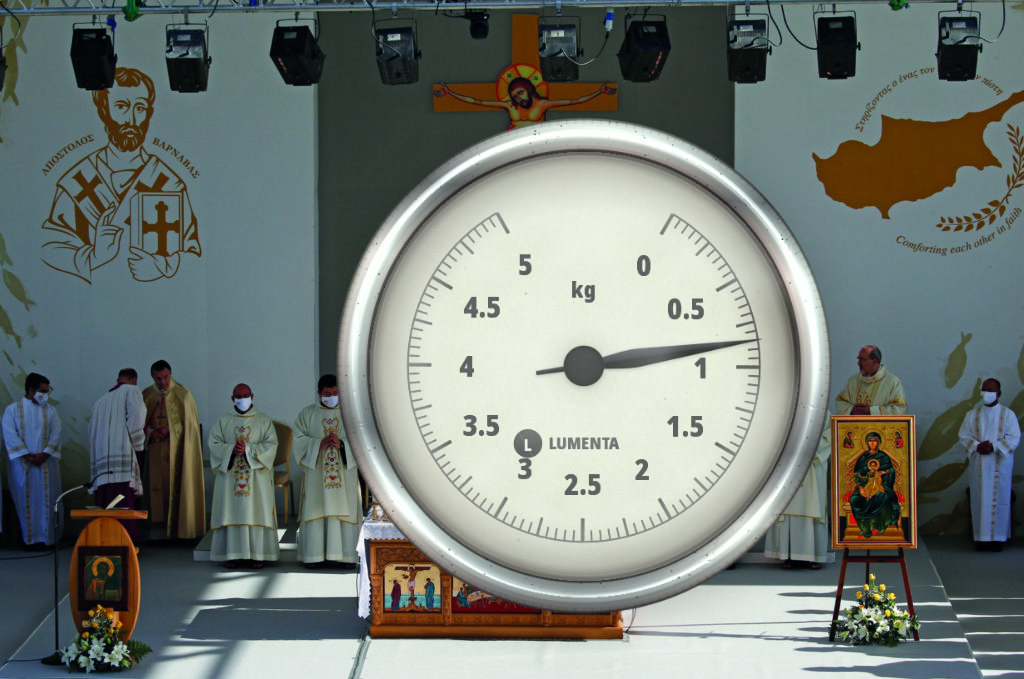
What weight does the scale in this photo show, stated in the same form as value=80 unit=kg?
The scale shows value=0.85 unit=kg
